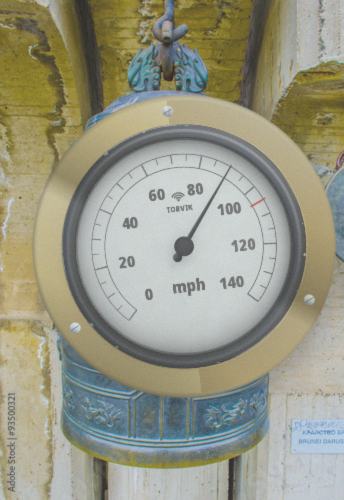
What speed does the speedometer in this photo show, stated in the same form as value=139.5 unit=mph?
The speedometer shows value=90 unit=mph
